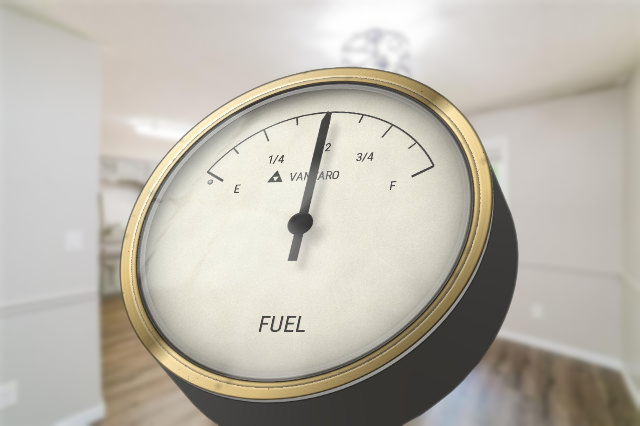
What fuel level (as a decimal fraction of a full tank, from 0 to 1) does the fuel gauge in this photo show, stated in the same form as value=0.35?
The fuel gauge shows value=0.5
